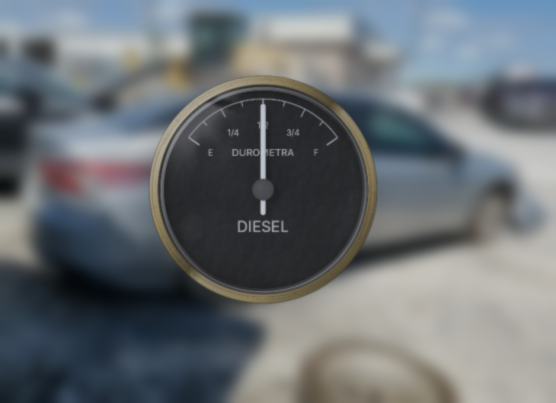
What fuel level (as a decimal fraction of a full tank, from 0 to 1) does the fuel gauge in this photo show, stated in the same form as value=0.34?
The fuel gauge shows value=0.5
